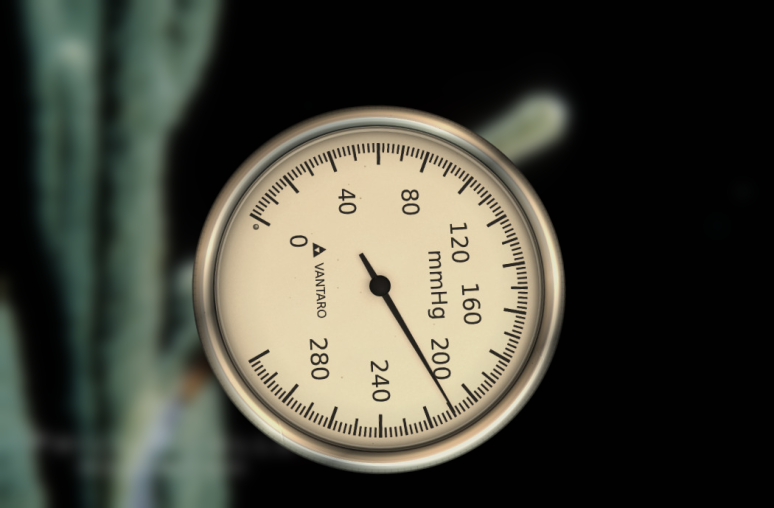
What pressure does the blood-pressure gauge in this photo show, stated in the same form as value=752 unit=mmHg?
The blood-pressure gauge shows value=210 unit=mmHg
